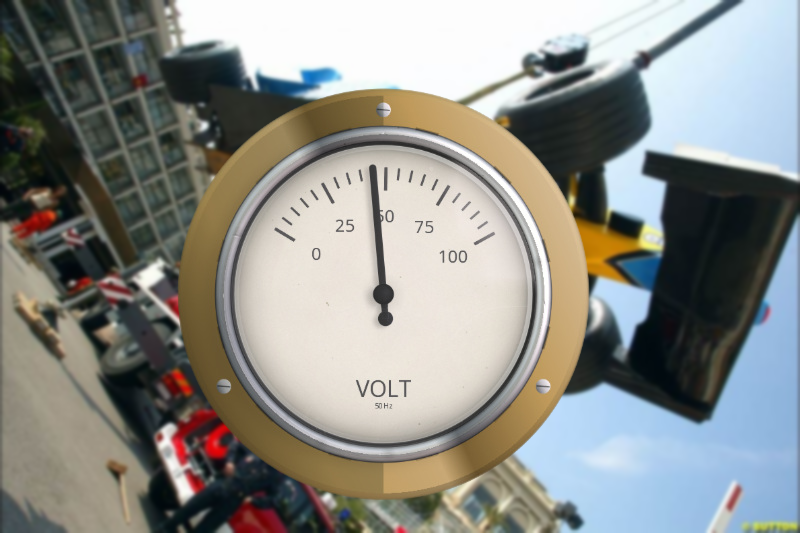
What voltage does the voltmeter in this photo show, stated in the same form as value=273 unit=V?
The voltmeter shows value=45 unit=V
